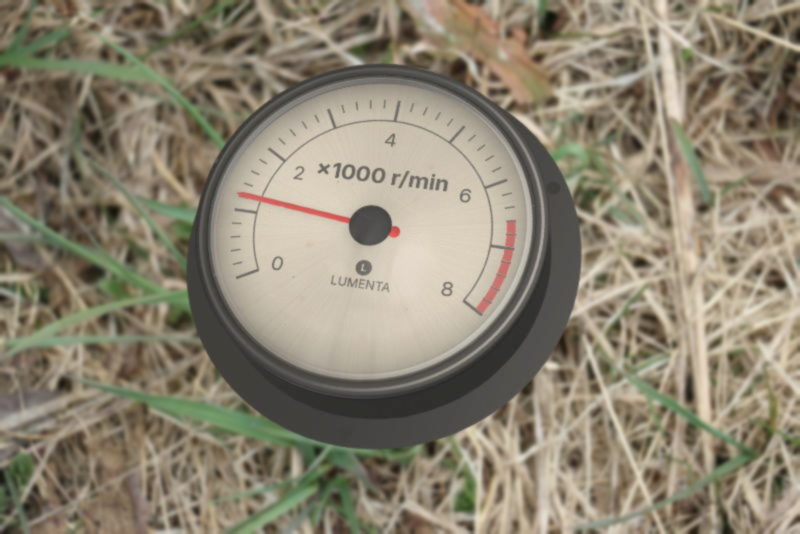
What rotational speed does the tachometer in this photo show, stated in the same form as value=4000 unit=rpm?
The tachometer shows value=1200 unit=rpm
